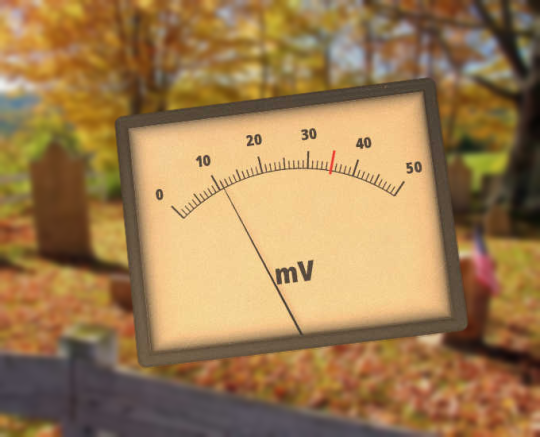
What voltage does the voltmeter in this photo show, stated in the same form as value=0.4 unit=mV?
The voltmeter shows value=11 unit=mV
